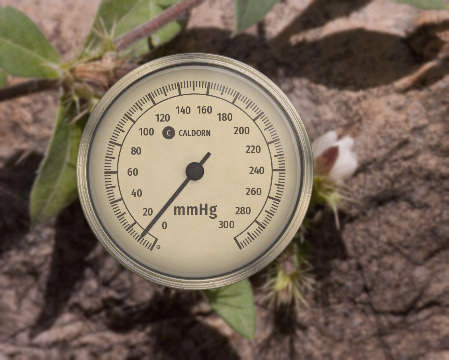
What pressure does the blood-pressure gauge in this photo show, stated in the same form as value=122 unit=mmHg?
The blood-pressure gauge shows value=10 unit=mmHg
